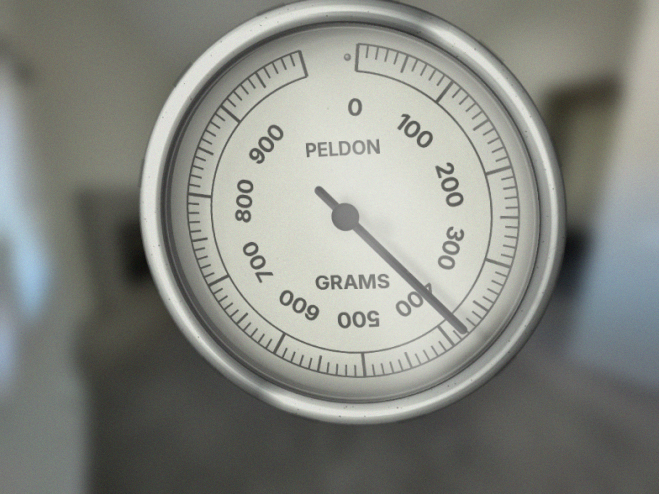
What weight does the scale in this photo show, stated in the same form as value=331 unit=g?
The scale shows value=380 unit=g
